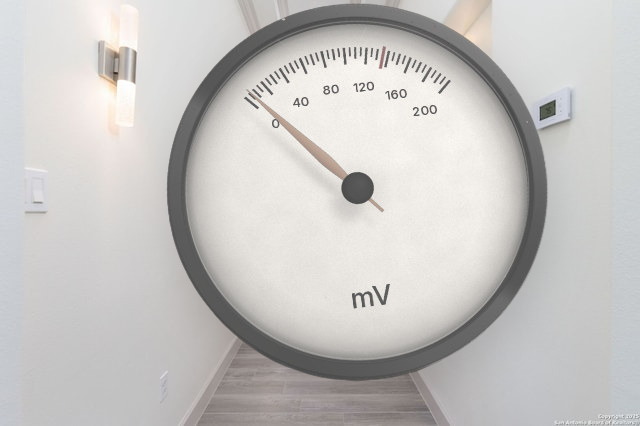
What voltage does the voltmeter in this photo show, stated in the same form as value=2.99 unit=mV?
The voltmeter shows value=5 unit=mV
